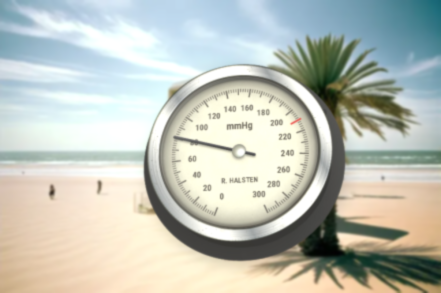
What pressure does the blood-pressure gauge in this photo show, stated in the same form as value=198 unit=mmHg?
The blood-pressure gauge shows value=80 unit=mmHg
